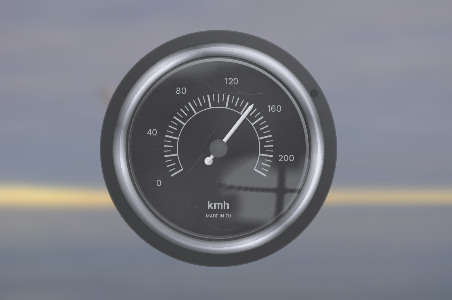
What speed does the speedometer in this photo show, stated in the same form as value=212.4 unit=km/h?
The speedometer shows value=145 unit=km/h
